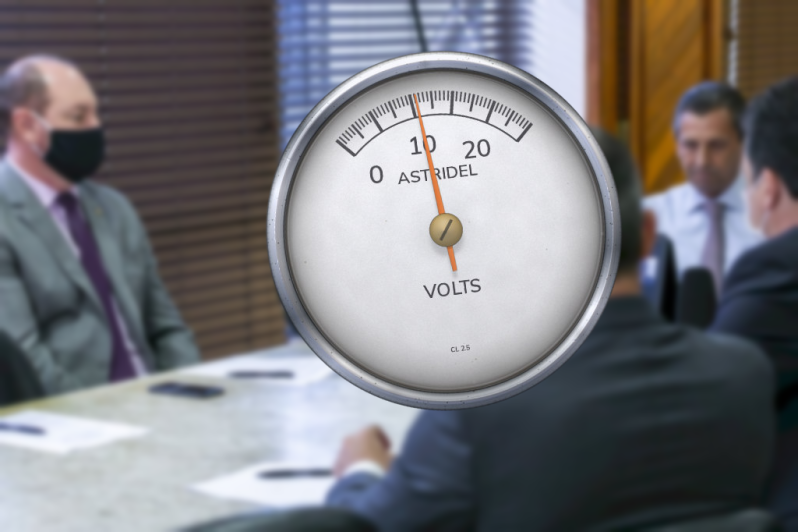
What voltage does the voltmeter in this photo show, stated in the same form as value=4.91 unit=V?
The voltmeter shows value=10.5 unit=V
